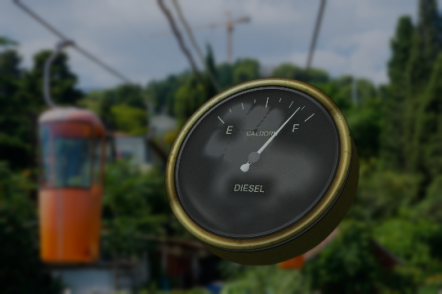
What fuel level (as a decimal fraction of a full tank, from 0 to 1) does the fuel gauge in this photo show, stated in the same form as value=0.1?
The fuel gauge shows value=0.875
